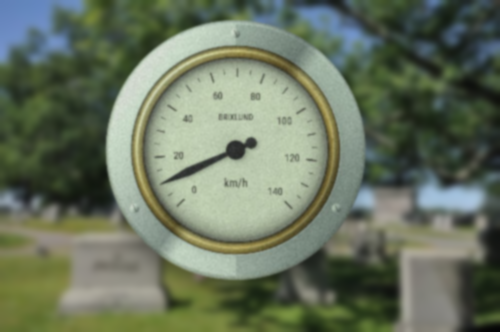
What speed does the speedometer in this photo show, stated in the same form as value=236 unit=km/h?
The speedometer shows value=10 unit=km/h
